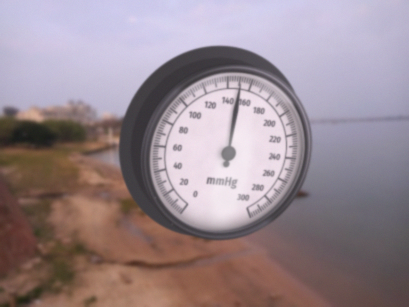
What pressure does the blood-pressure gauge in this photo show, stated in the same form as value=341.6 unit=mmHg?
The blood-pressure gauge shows value=150 unit=mmHg
